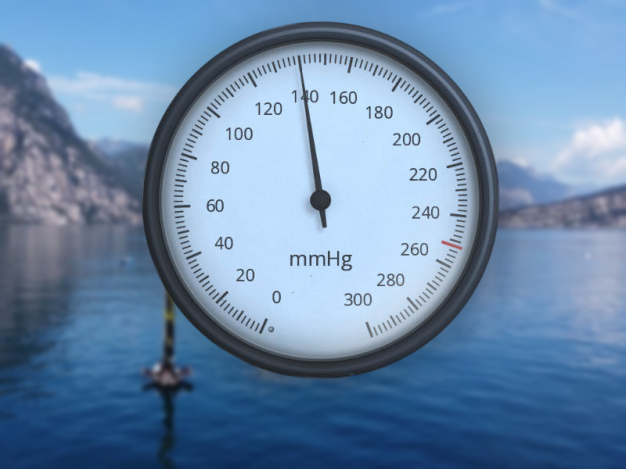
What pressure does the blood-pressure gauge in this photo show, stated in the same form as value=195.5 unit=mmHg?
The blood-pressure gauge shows value=140 unit=mmHg
